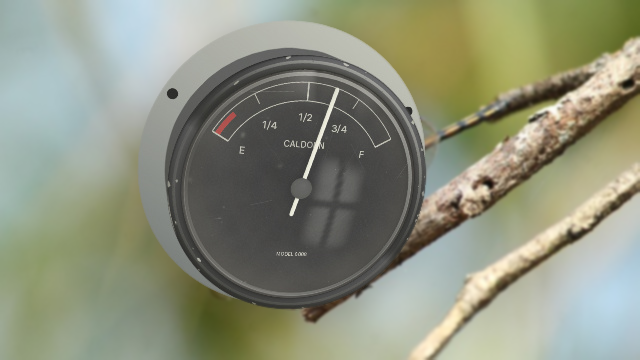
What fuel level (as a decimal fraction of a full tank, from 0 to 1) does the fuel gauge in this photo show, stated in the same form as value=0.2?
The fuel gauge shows value=0.625
